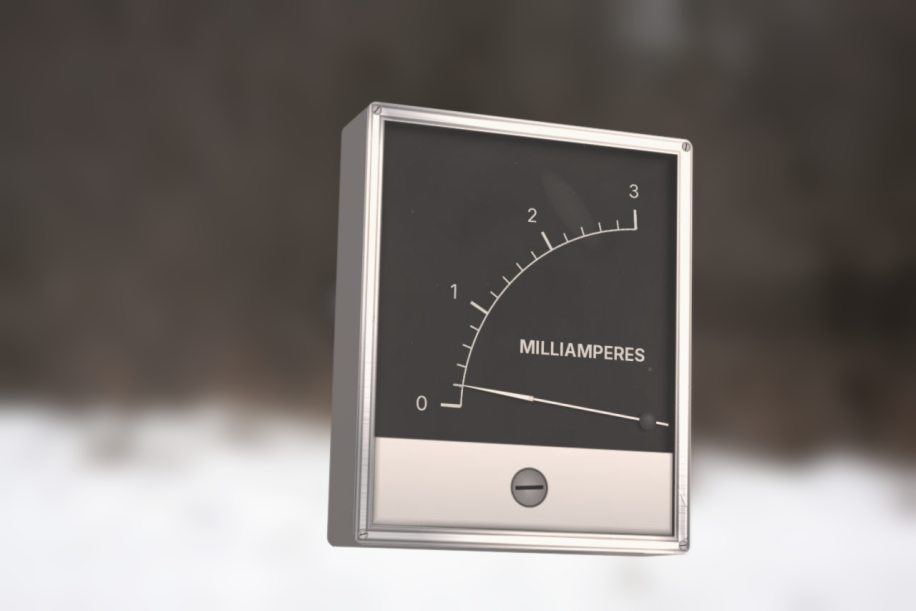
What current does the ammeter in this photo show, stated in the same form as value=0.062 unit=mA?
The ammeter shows value=0.2 unit=mA
